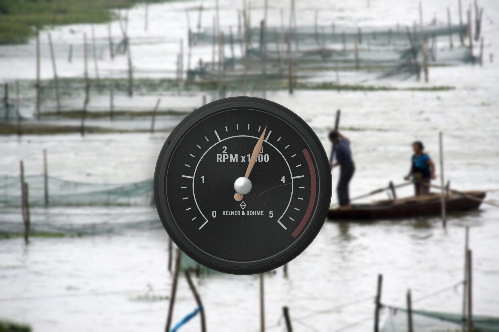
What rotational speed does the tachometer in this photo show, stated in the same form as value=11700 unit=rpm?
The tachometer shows value=2900 unit=rpm
